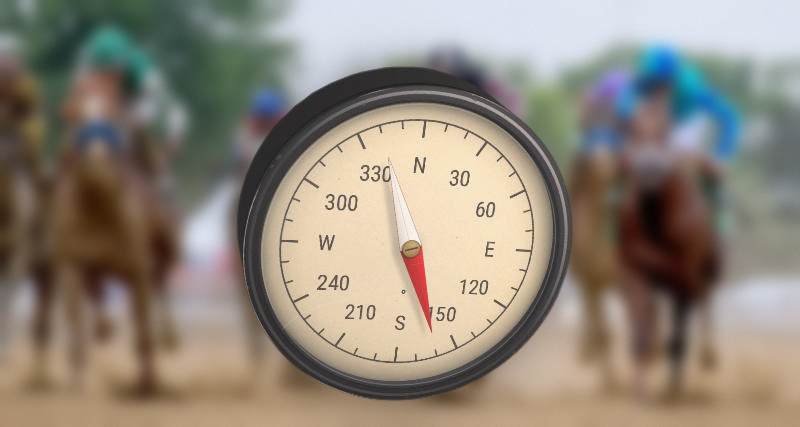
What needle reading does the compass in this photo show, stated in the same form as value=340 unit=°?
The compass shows value=160 unit=°
